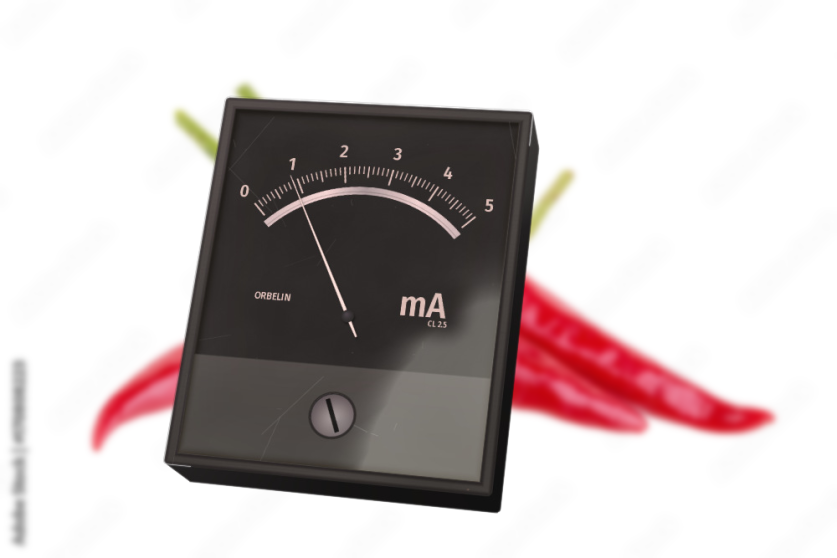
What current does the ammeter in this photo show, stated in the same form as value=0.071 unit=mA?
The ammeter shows value=0.9 unit=mA
